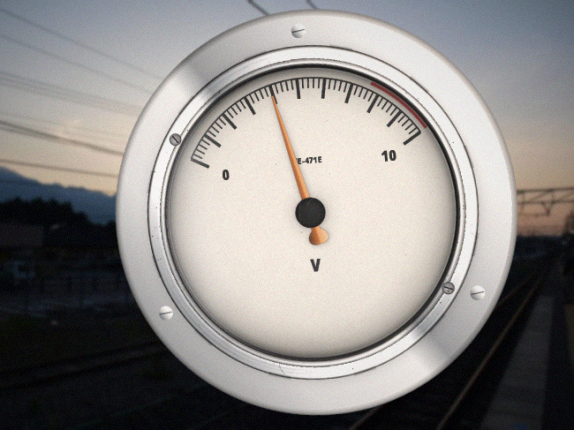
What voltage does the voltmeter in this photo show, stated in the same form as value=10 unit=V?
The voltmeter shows value=4 unit=V
